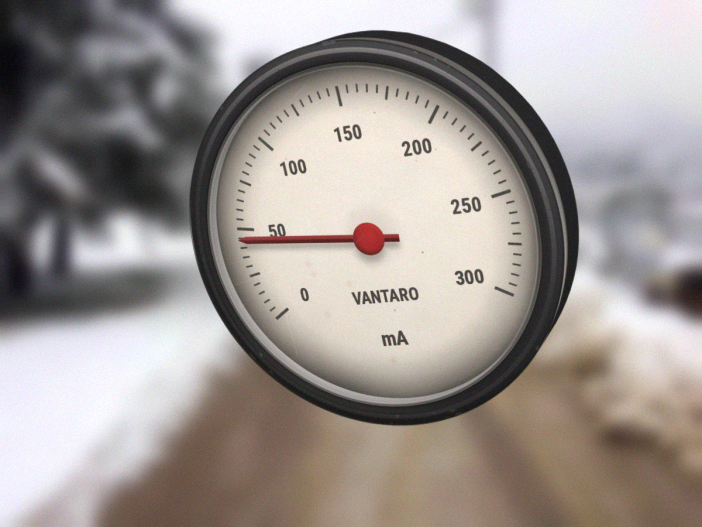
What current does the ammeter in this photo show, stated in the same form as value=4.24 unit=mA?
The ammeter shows value=45 unit=mA
